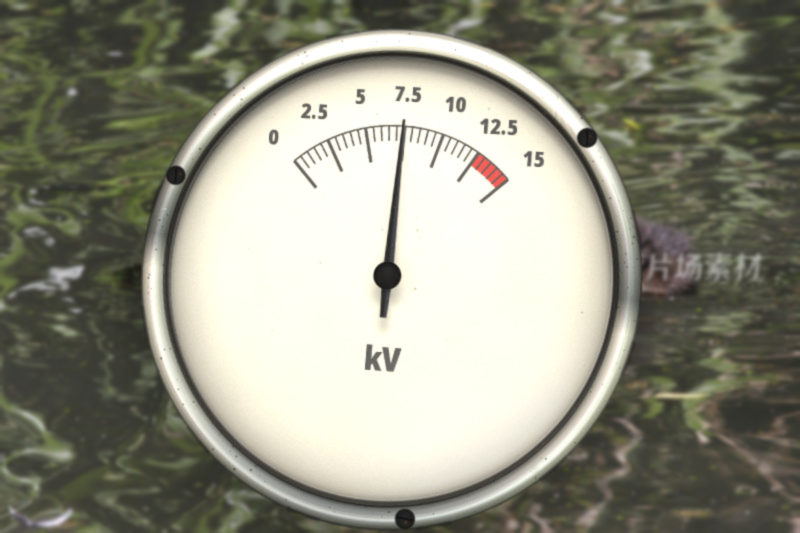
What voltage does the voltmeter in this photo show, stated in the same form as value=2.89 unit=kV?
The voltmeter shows value=7.5 unit=kV
